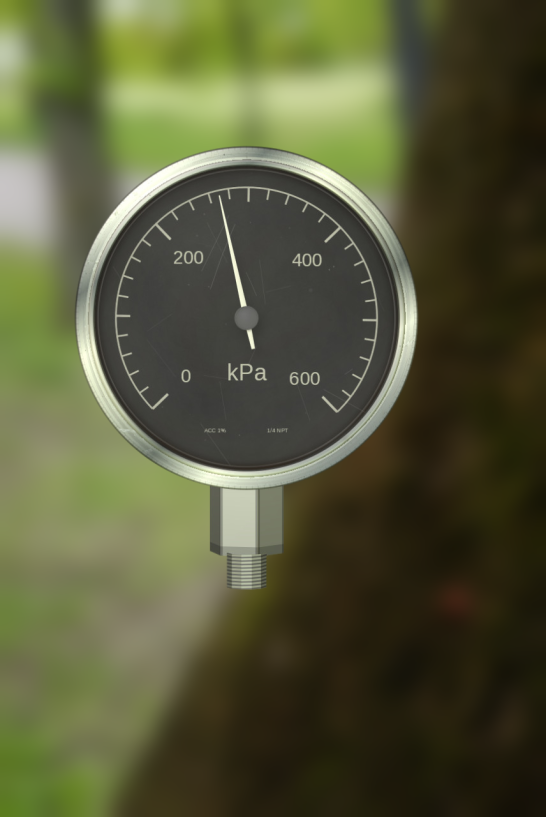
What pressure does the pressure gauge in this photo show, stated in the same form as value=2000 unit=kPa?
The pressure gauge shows value=270 unit=kPa
